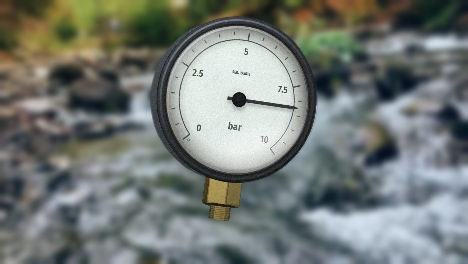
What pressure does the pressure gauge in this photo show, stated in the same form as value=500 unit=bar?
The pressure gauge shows value=8.25 unit=bar
